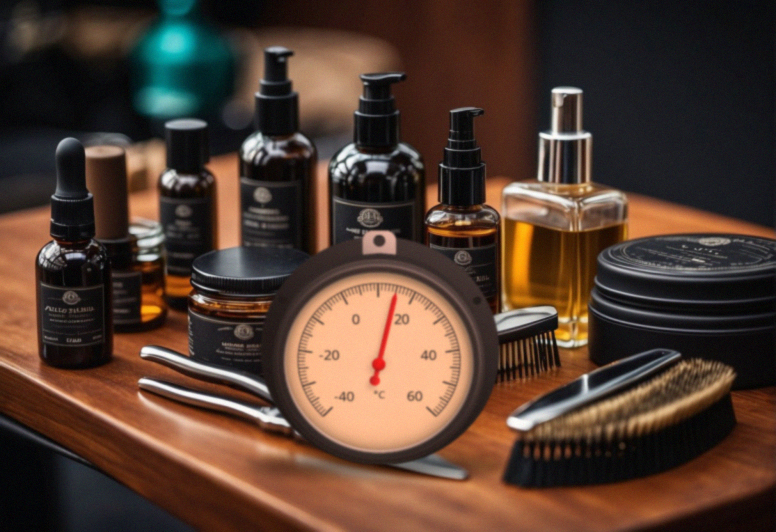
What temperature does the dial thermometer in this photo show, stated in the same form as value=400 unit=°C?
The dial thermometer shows value=15 unit=°C
